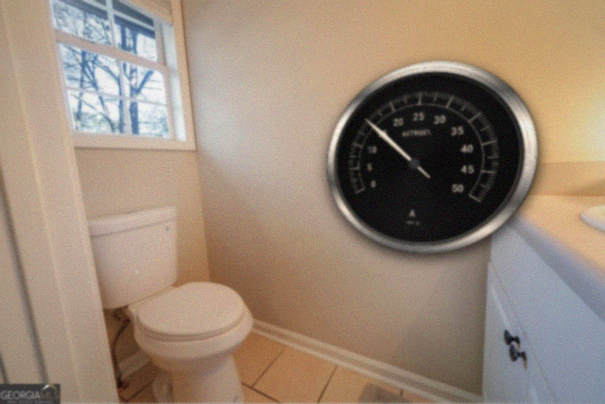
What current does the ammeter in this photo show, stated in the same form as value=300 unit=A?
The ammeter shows value=15 unit=A
